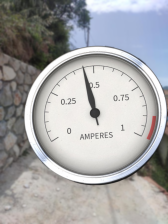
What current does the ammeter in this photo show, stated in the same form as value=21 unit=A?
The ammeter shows value=0.45 unit=A
